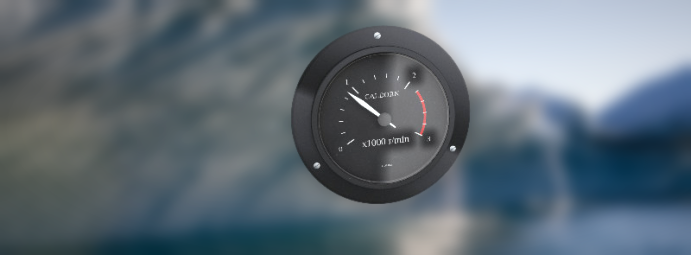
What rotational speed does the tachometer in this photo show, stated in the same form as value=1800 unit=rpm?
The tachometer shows value=900 unit=rpm
